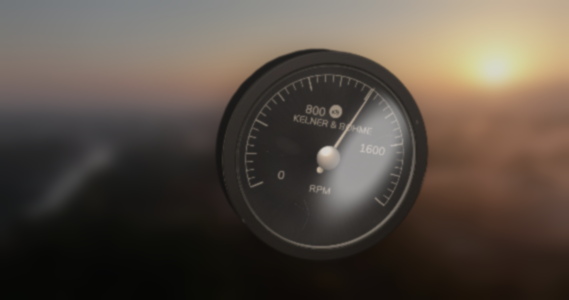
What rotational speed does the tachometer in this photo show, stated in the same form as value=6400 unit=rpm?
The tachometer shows value=1200 unit=rpm
